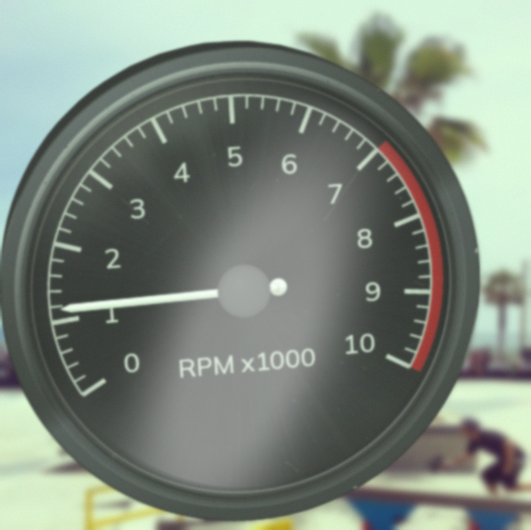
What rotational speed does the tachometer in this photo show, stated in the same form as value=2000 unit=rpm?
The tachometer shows value=1200 unit=rpm
